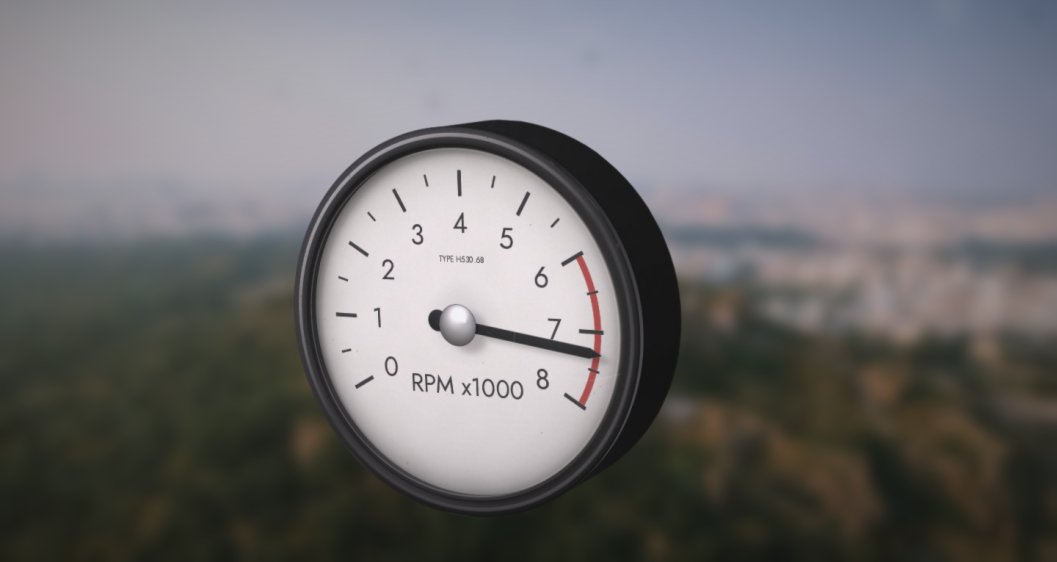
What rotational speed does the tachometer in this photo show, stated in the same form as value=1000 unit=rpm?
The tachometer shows value=7250 unit=rpm
